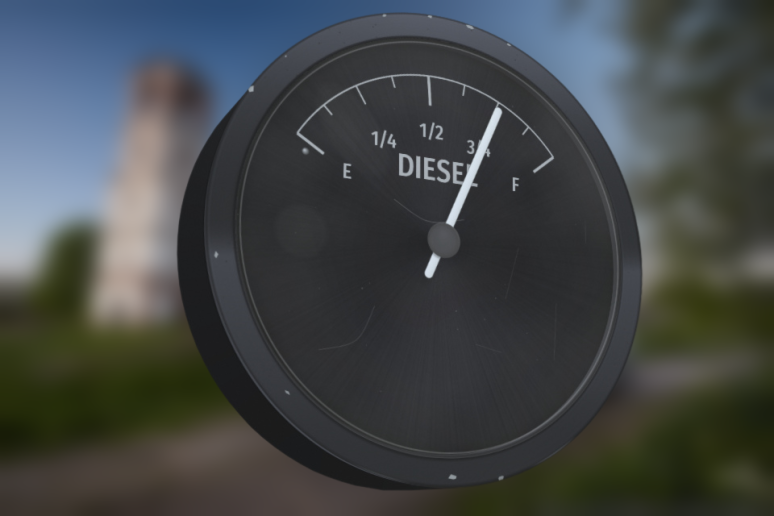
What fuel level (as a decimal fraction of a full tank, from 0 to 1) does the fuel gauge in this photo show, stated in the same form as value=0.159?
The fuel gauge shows value=0.75
